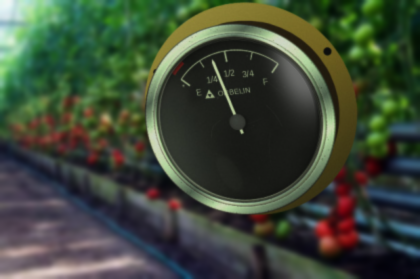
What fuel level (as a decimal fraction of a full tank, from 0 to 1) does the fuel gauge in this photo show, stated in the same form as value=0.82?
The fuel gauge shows value=0.375
